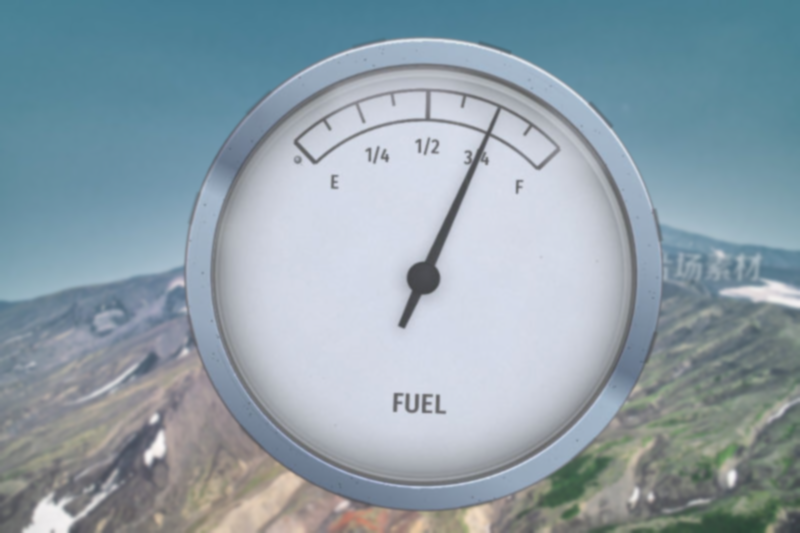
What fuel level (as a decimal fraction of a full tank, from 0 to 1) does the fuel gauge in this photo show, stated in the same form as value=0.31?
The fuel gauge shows value=0.75
